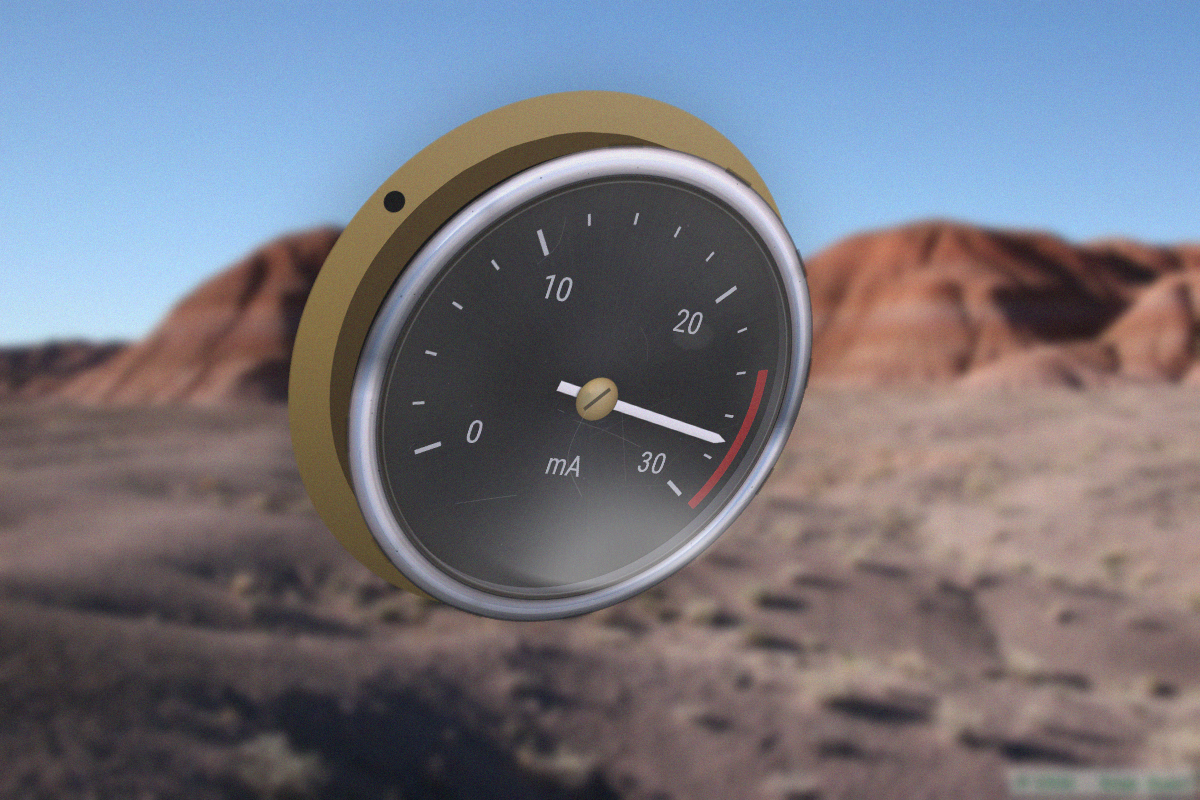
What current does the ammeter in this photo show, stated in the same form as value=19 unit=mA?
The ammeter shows value=27 unit=mA
